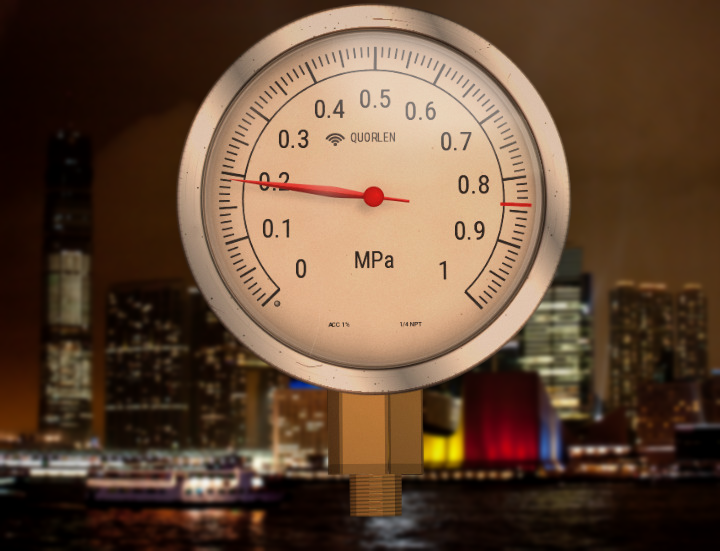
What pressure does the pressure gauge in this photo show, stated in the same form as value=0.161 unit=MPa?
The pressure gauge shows value=0.19 unit=MPa
